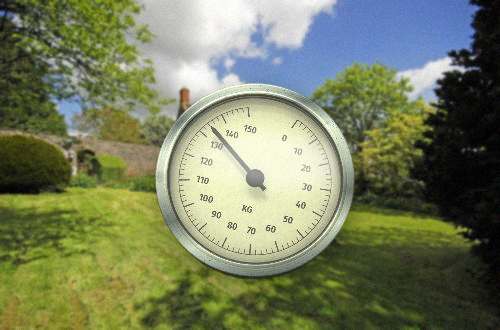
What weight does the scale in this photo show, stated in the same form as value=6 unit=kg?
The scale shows value=134 unit=kg
